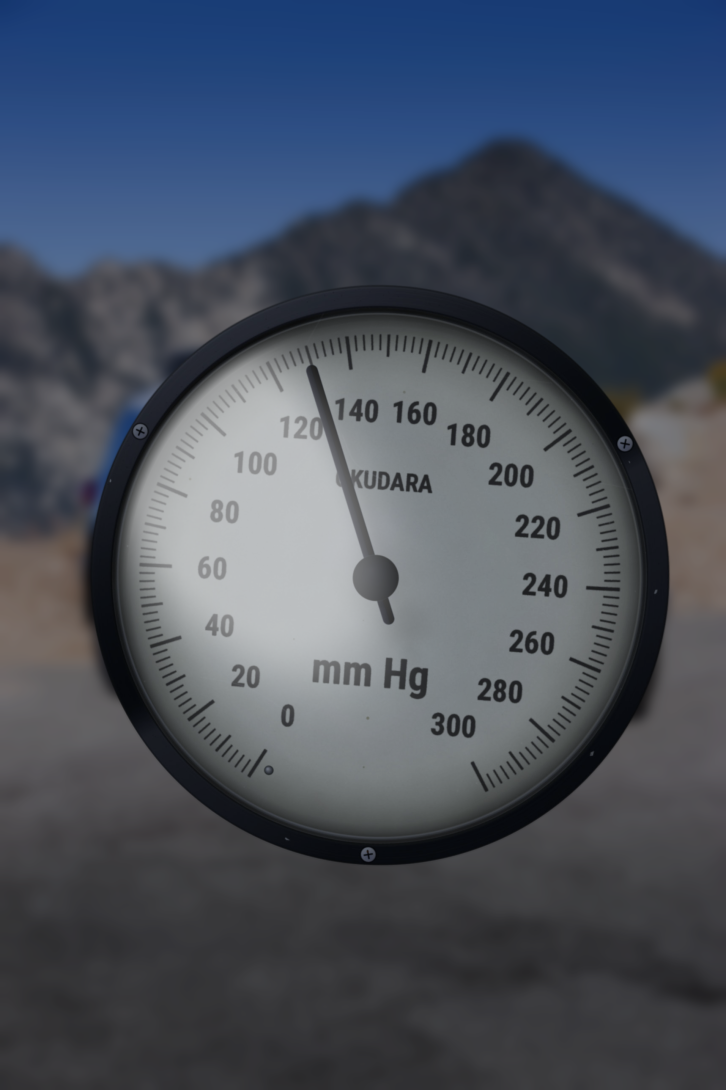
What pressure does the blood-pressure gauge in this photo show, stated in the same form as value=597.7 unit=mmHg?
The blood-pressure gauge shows value=130 unit=mmHg
